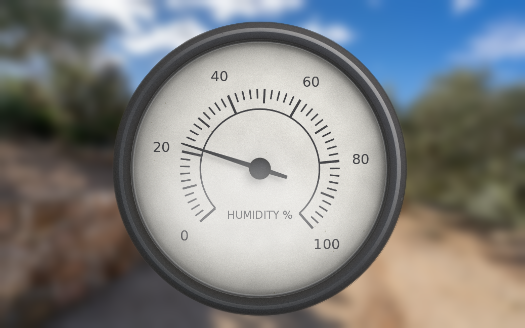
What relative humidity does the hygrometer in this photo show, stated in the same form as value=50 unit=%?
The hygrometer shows value=22 unit=%
